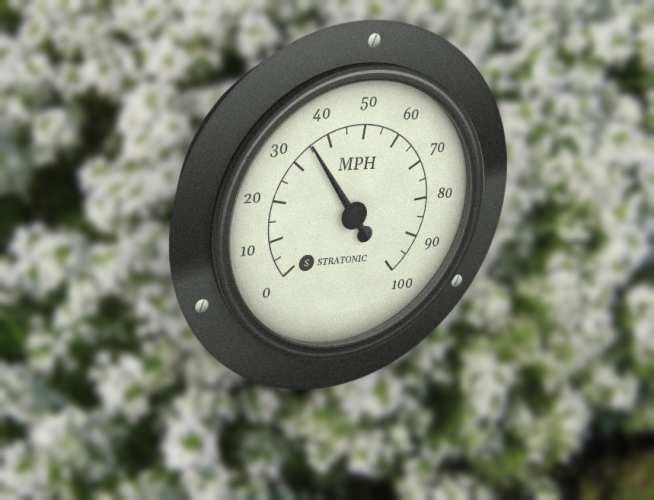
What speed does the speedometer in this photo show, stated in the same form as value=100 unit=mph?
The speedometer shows value=35 unit=mph
